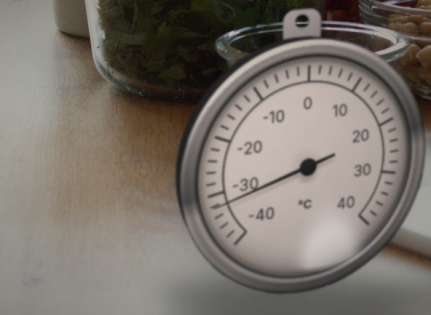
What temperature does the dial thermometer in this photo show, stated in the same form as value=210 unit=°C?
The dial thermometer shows value=-32 unit=°C
